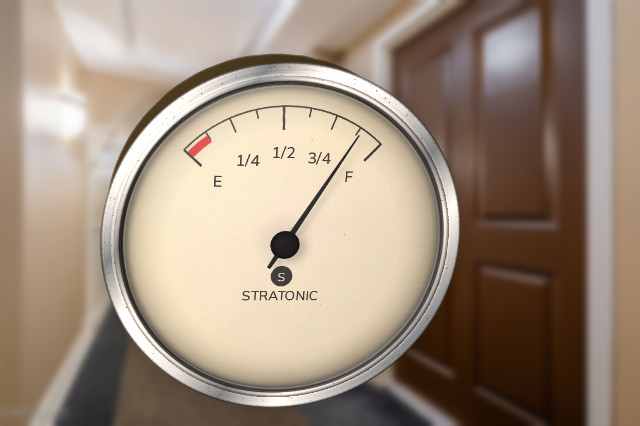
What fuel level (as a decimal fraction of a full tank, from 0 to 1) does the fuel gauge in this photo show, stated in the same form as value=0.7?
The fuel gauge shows value=0.875
